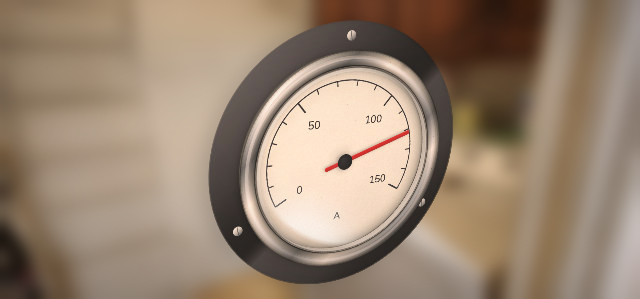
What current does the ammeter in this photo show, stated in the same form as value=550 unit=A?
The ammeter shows value=120 unit=A
